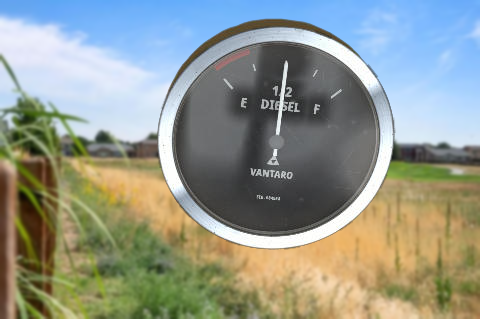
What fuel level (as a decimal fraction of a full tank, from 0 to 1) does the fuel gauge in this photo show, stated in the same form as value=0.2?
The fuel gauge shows value=0.5
